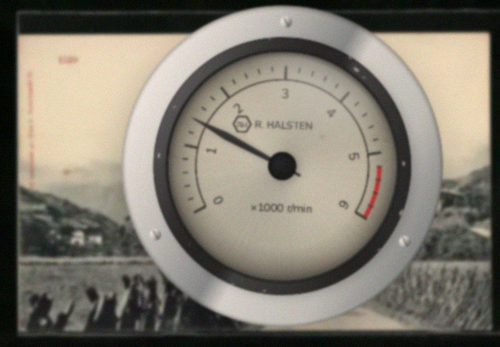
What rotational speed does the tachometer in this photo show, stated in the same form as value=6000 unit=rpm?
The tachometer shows value=1400 unit=rpm
